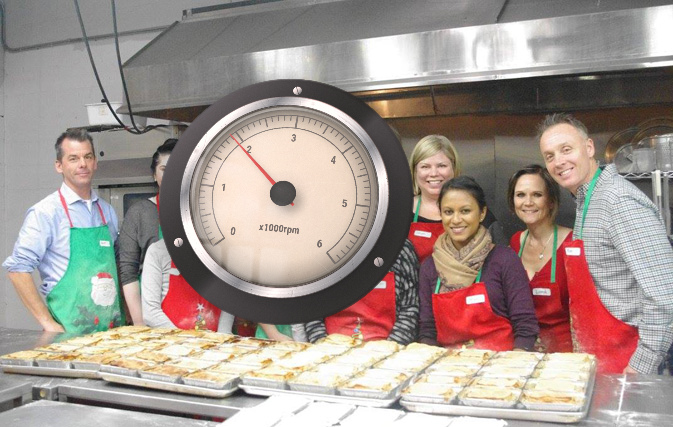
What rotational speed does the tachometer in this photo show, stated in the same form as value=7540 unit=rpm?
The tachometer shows value=1900 unit=rpm
